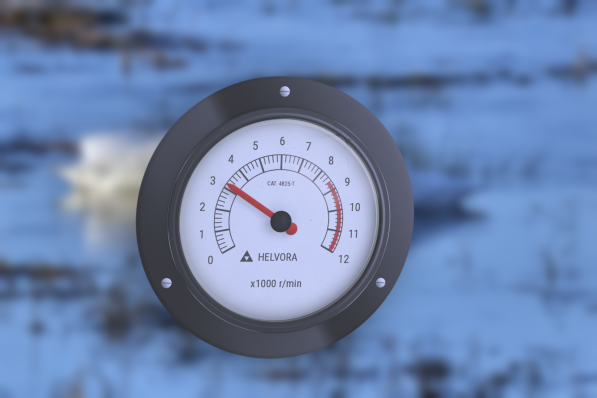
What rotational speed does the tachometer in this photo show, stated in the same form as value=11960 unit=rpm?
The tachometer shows value=3200 unit=rpm
